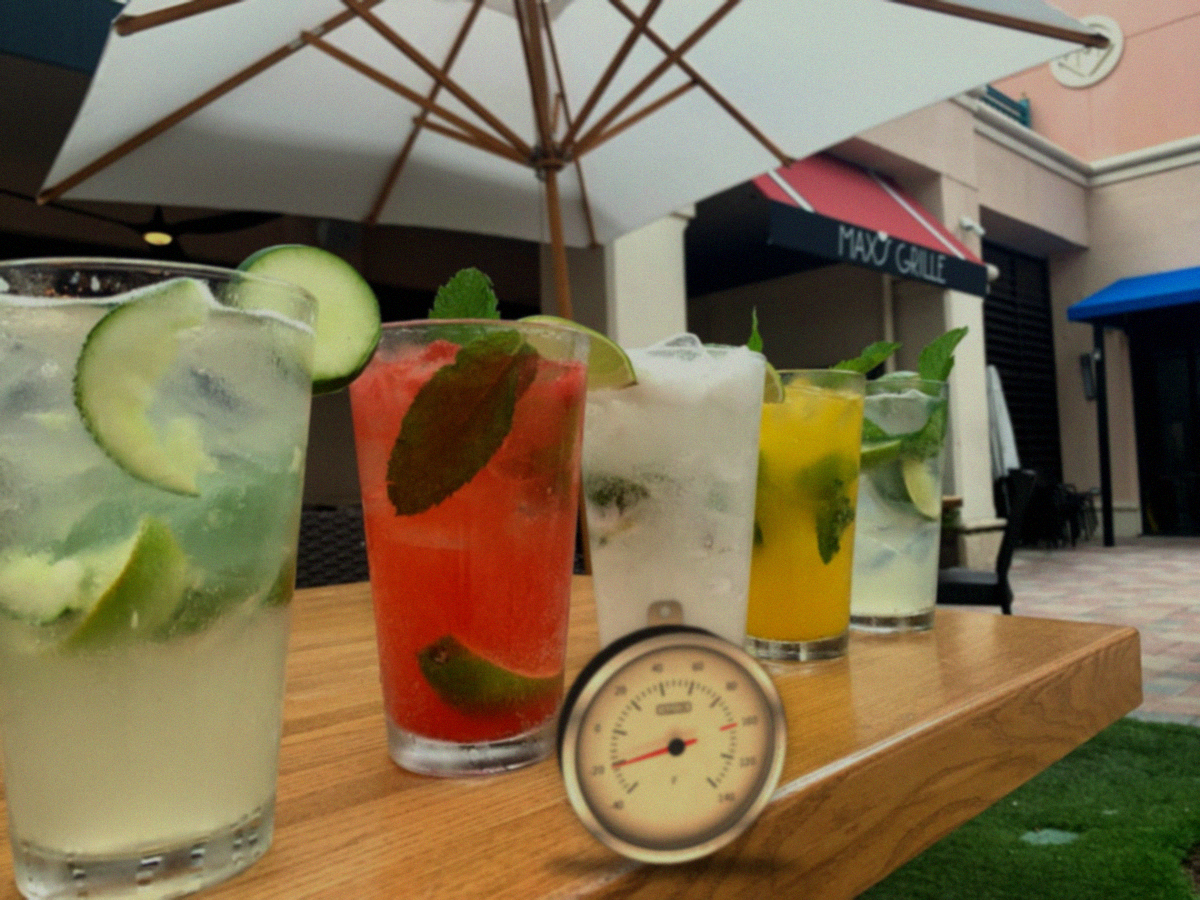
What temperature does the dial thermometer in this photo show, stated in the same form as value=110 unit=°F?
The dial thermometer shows value=-20 unit=°F
